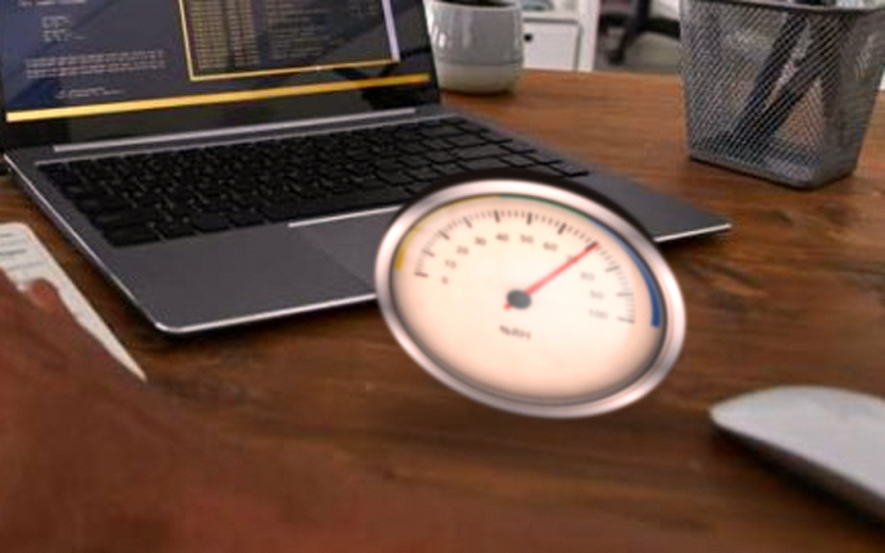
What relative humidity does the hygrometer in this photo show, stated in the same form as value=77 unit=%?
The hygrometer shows value=70 unit=%
